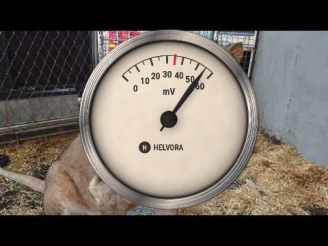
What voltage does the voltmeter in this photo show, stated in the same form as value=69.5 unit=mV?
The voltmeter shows value=55 unit=mV
